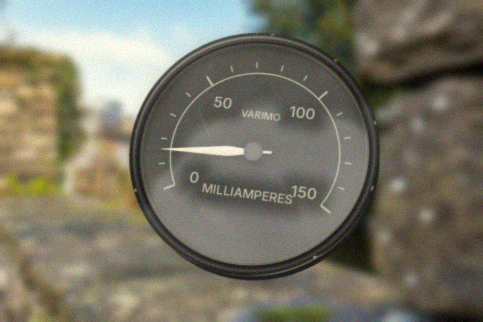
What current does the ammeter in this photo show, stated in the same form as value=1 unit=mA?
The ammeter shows value=15 unit=mA
